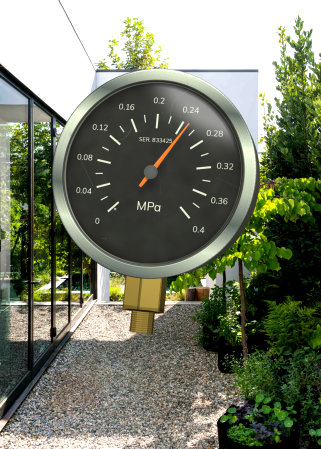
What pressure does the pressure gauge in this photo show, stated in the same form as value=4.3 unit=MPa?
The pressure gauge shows value=0.25 unit=MPa
